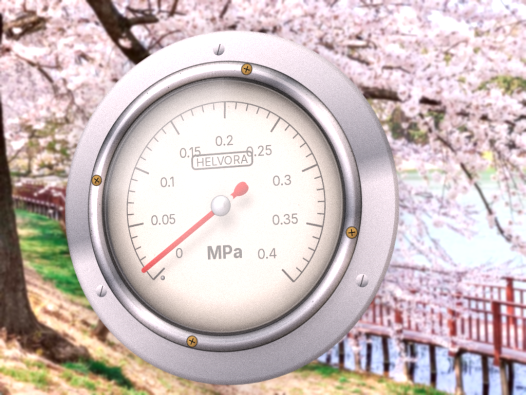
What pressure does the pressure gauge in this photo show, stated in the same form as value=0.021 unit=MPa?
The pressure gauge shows value=0.01 unit=MPa
